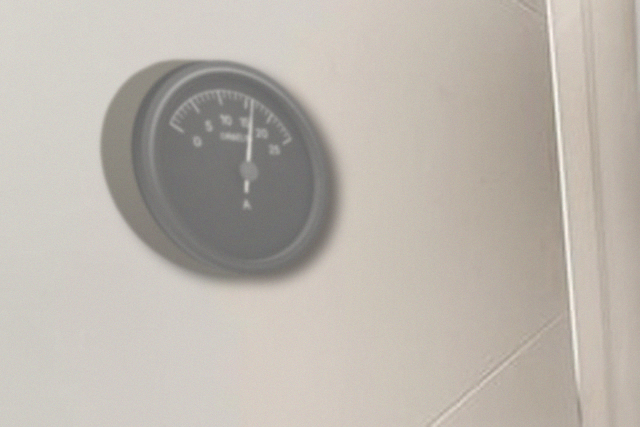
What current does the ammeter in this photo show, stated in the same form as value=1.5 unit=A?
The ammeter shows value=15 unit=A
